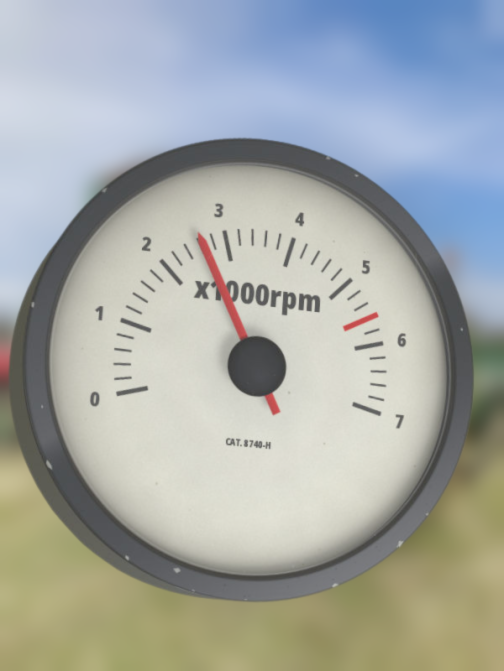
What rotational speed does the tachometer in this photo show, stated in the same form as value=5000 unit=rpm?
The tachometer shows value=2600 unit=rpm
